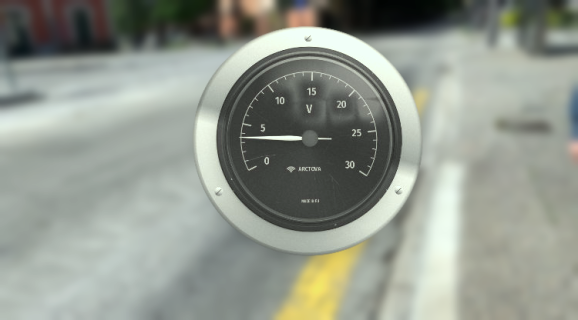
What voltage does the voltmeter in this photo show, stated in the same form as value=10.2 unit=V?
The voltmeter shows value=3.5 unit=V
